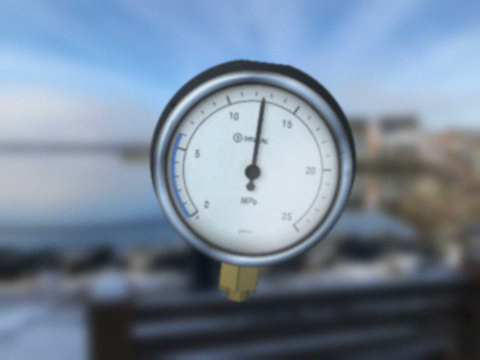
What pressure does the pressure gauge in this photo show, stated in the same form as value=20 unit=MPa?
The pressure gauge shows value=12.5 unit=MPa
